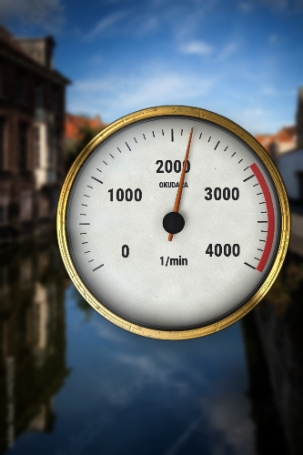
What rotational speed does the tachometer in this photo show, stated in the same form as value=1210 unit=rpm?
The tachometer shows value=2200 unit=rpm
